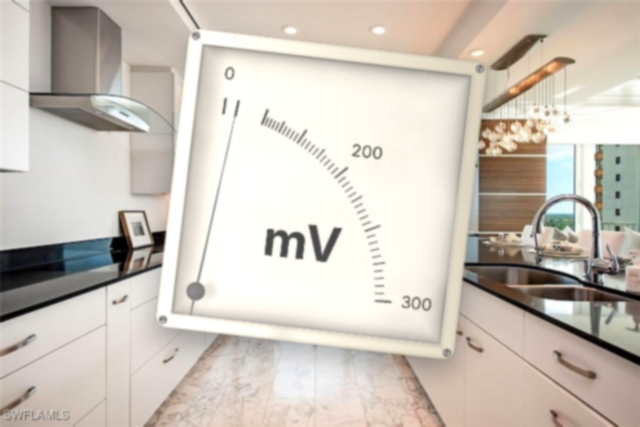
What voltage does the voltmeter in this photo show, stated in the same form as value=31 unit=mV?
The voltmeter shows value=50 unit=mV
